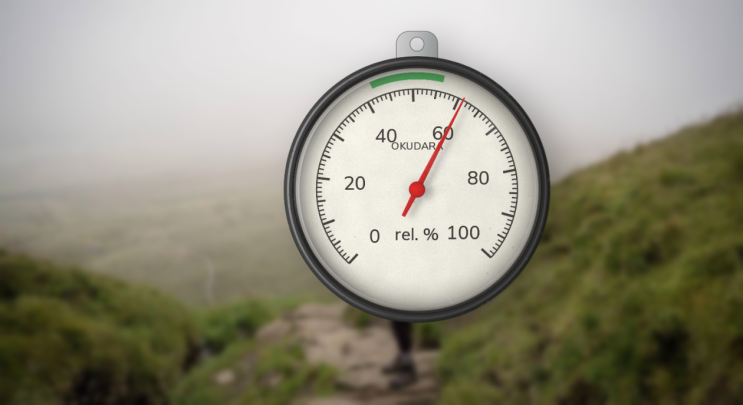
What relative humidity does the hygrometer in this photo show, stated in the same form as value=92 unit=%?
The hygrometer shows value=61 unit=%
